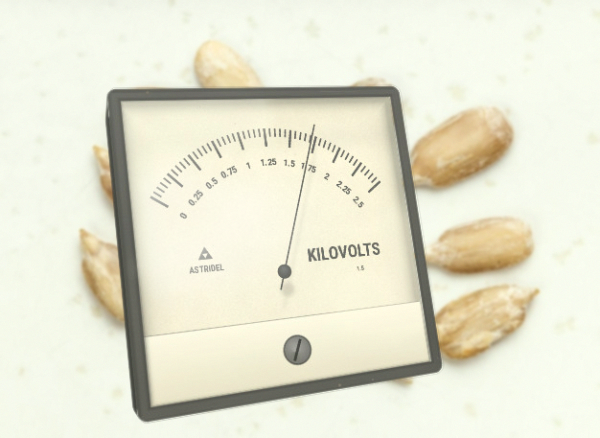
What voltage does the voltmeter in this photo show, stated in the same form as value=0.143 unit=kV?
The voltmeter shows value=1.7 unit=kV
